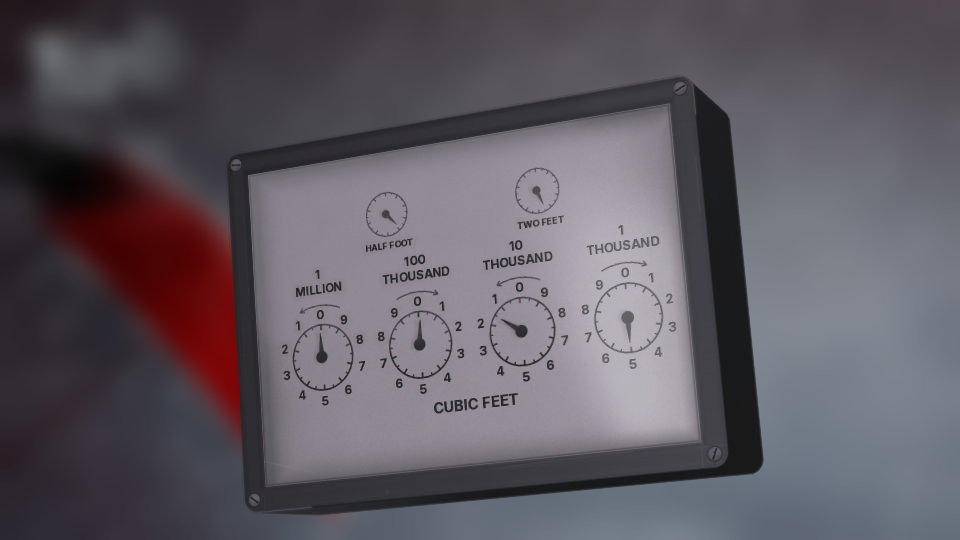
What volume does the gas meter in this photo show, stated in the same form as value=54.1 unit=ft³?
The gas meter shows value=1500 unit=ft³
